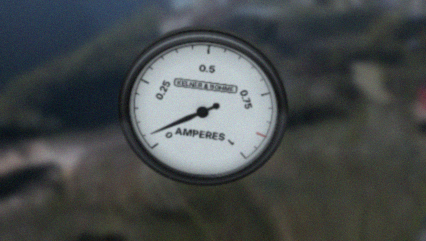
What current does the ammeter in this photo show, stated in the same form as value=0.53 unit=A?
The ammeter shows value=0.05 unit=A
